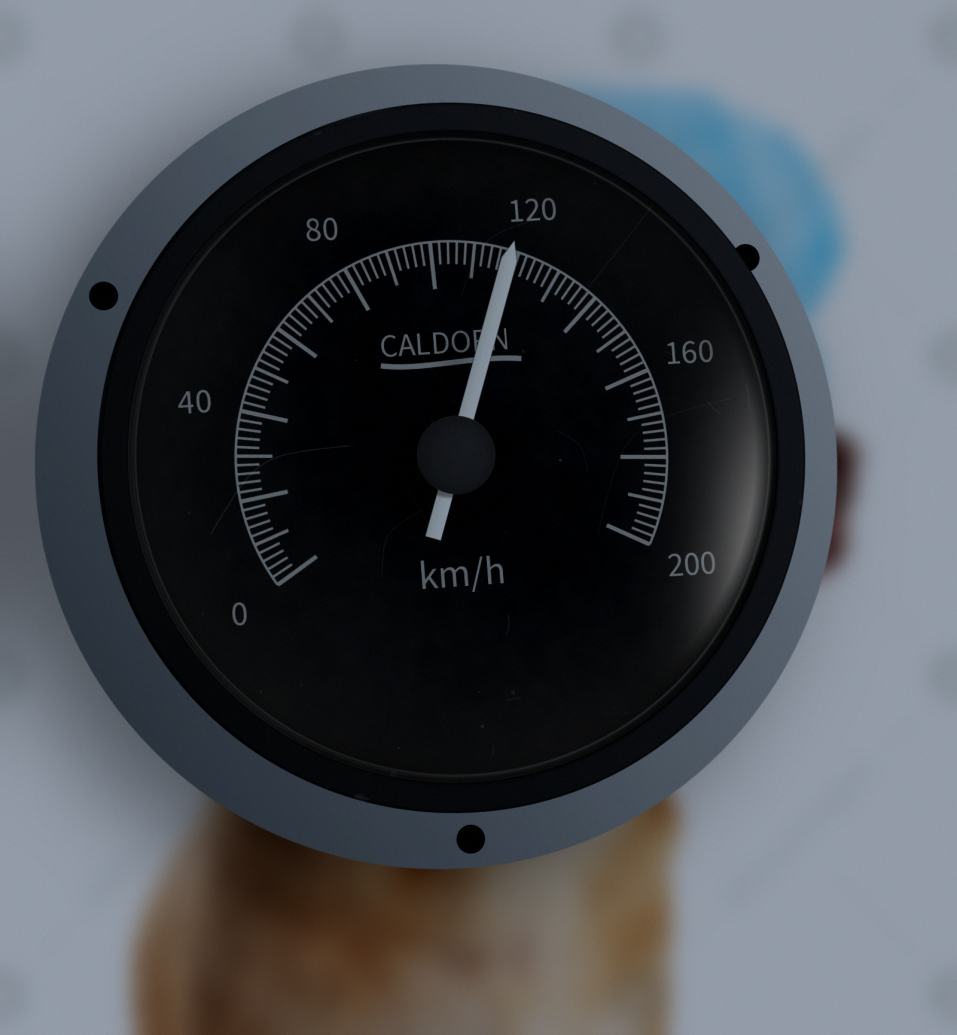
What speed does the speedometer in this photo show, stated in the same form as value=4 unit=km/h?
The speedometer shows value=118 unit=km/h
